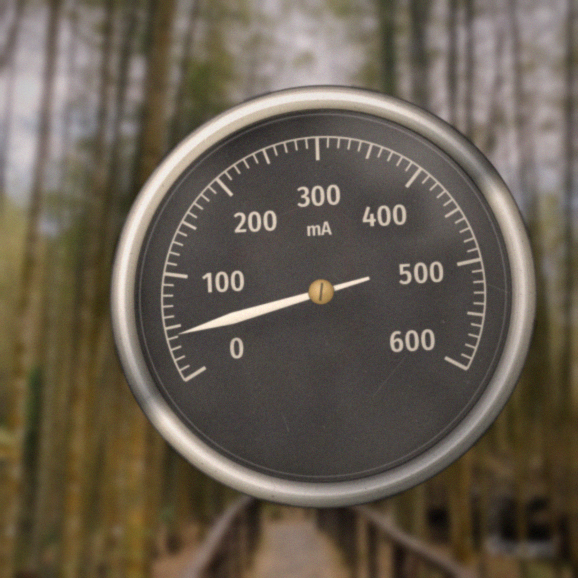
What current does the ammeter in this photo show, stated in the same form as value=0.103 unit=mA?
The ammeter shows value=40 unit=mA
